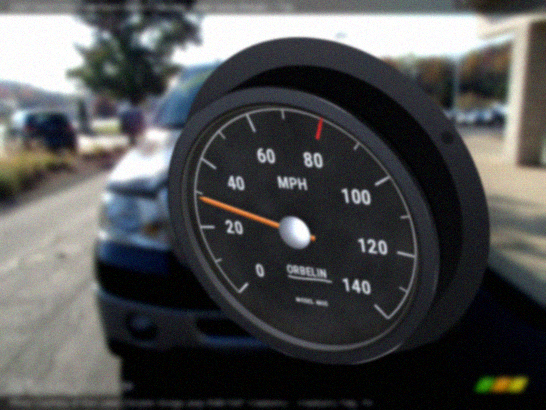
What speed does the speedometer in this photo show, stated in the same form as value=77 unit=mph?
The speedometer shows value=30 unit=mph
